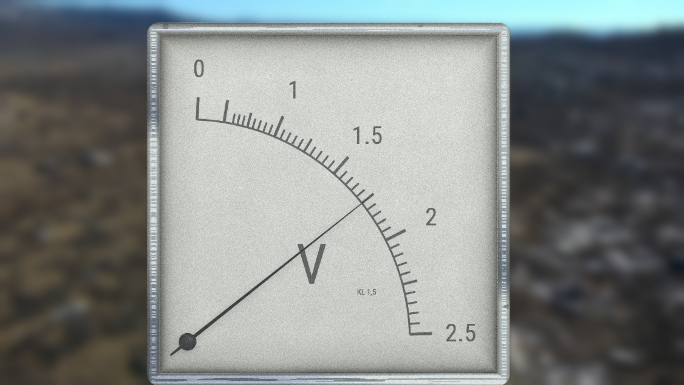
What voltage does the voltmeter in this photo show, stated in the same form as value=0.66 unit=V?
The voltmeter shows value=1.75 unit=V
